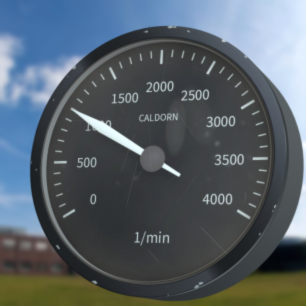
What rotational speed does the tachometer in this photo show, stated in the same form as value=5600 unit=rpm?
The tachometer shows value=1000 unit=rpm
